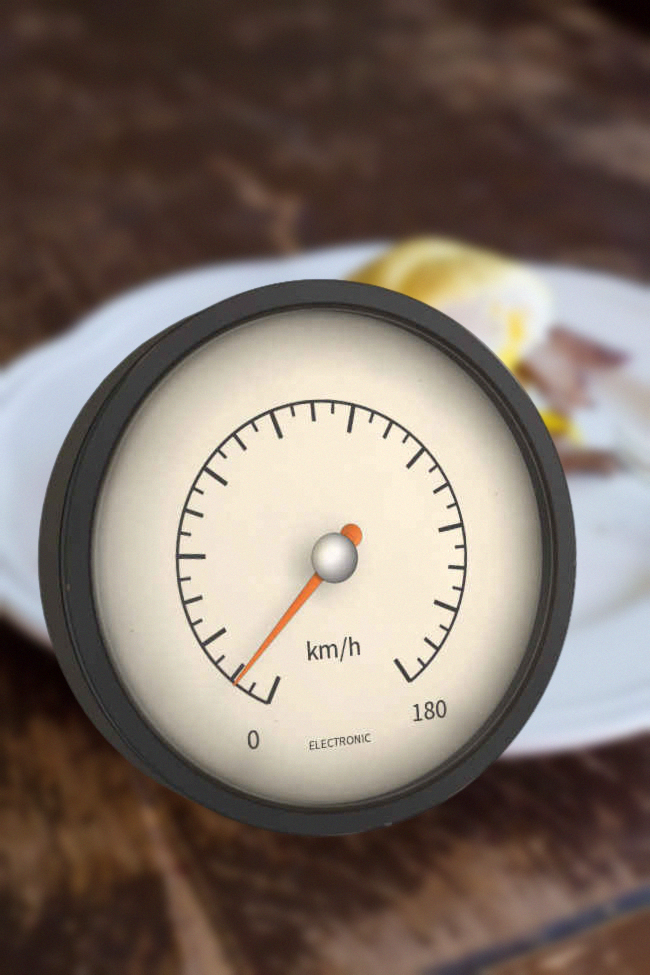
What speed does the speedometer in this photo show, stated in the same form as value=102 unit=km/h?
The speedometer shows value=10 unit=km/h
